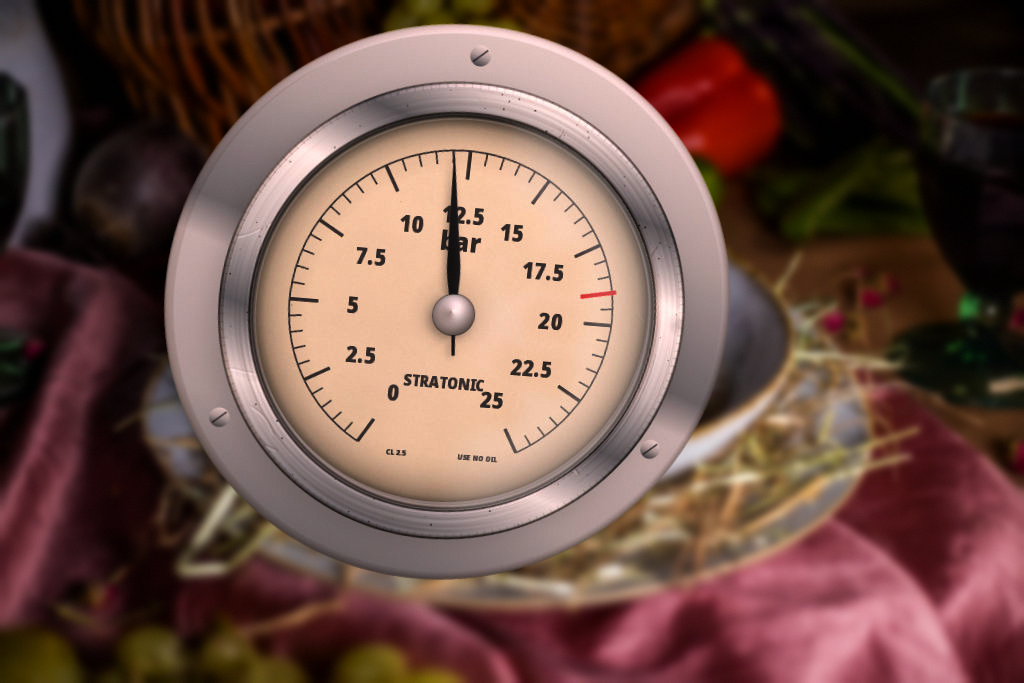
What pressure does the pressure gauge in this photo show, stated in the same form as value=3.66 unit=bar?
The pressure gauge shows value=12 unit=bar
